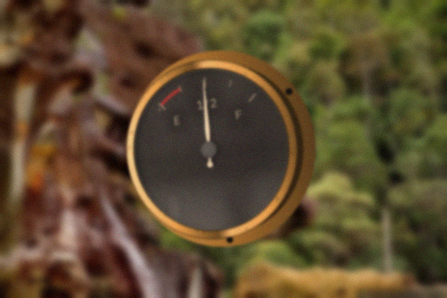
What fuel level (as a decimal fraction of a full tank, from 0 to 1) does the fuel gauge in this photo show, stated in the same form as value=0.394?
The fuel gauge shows value=0.5
